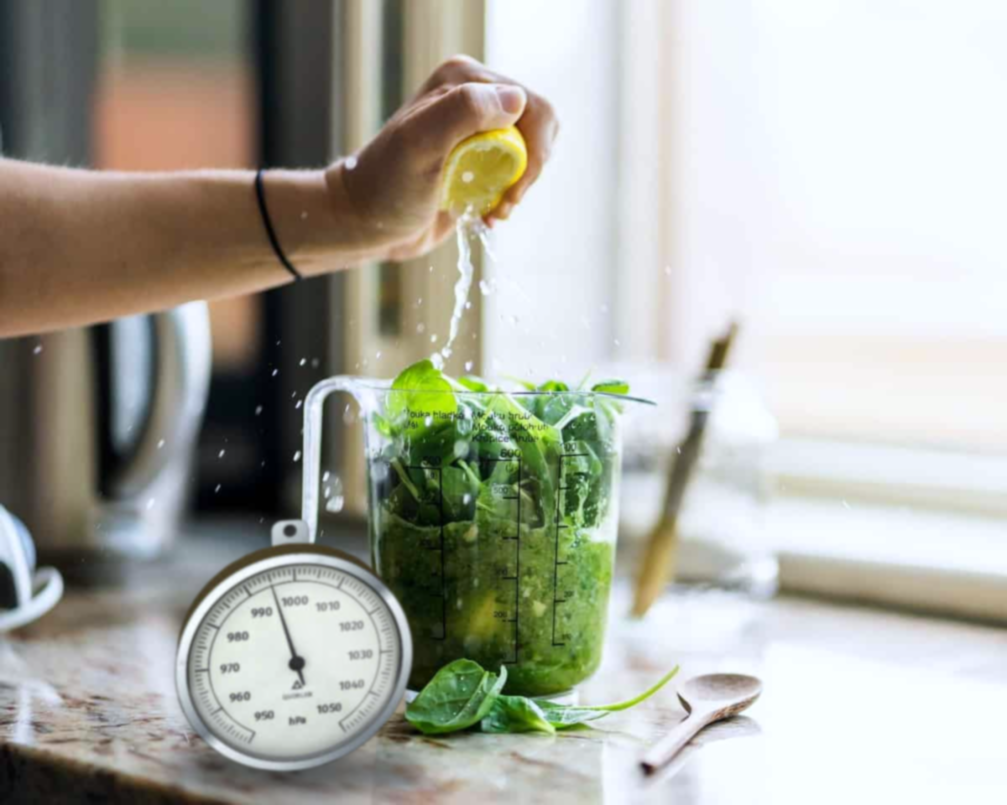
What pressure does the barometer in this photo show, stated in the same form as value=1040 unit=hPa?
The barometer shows value=995 unit=hPa
